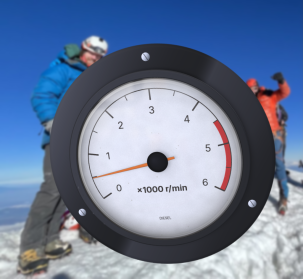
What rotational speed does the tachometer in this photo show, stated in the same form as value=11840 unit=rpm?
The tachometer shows value=500 unit=rpm
